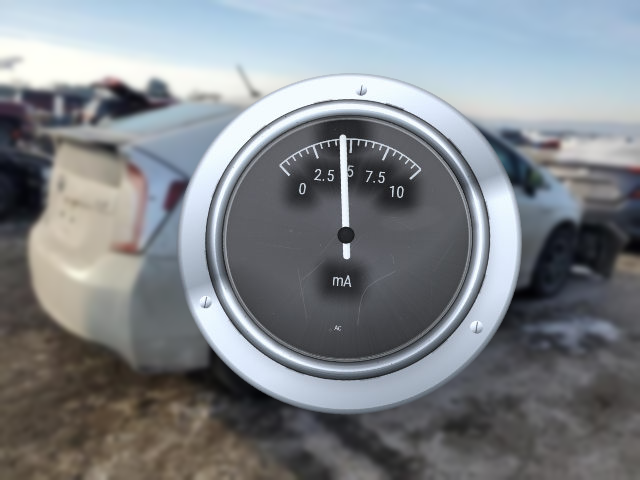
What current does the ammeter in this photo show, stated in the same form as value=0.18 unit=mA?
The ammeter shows value=4.5 unit=mA
